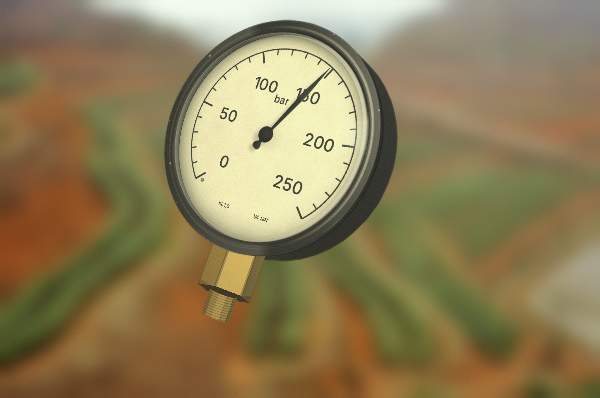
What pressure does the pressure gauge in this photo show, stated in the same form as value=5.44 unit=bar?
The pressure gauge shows value=150 unit=bar
